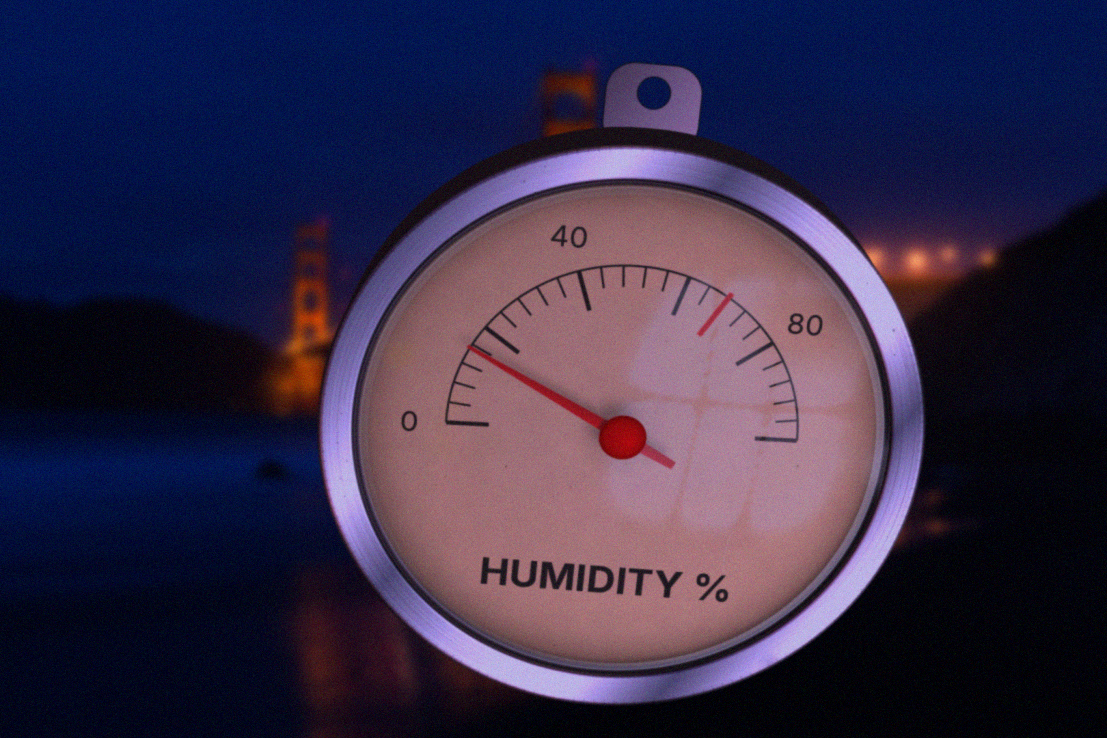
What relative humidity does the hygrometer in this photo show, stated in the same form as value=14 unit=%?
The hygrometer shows value=16 unit=%
